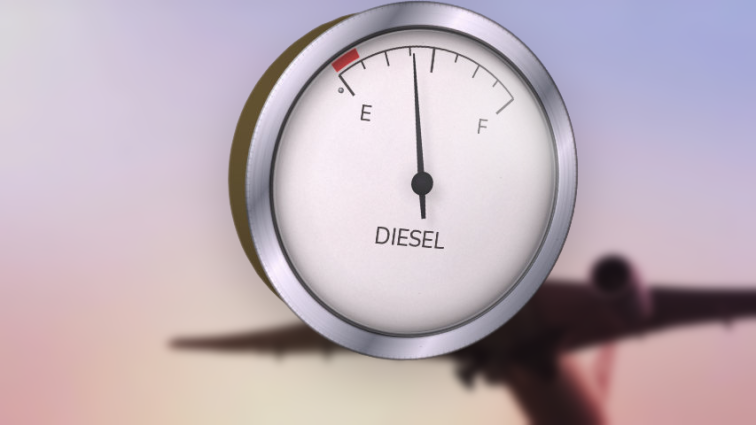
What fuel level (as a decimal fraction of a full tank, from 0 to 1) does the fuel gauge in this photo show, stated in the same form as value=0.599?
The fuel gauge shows value=0.375
